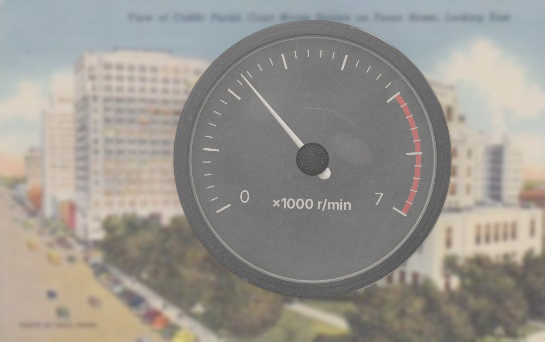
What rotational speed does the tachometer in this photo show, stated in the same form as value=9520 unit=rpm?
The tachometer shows value=2300 unit=rpm
